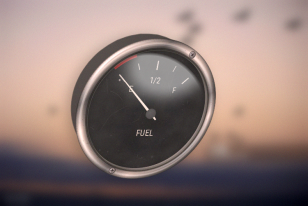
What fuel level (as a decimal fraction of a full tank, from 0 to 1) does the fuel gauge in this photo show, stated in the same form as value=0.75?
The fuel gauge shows value=0
